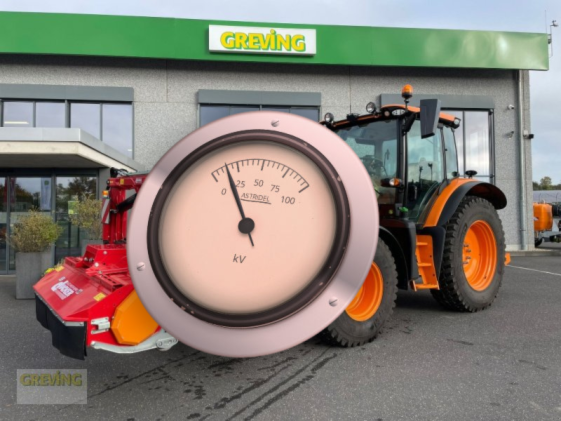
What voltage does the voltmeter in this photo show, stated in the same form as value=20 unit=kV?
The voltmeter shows value=15 unit=kV
